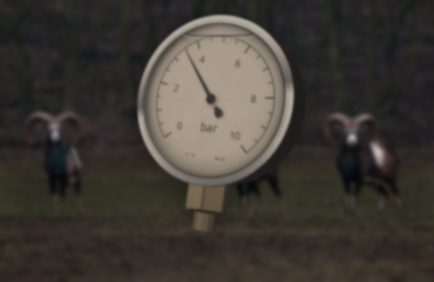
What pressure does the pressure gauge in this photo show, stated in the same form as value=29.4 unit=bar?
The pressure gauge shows value=3.5 unit=bar
